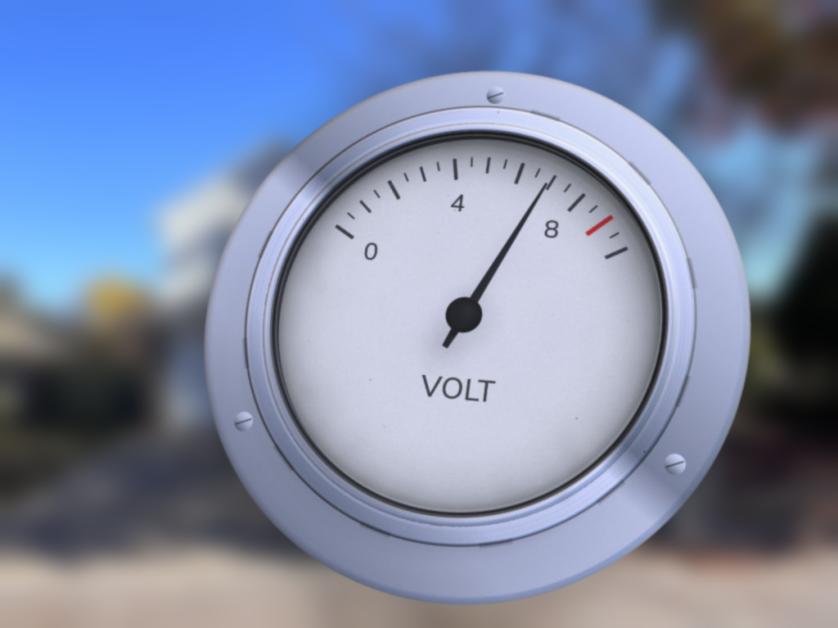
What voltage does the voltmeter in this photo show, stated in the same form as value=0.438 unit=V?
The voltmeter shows value=7 unit=V
